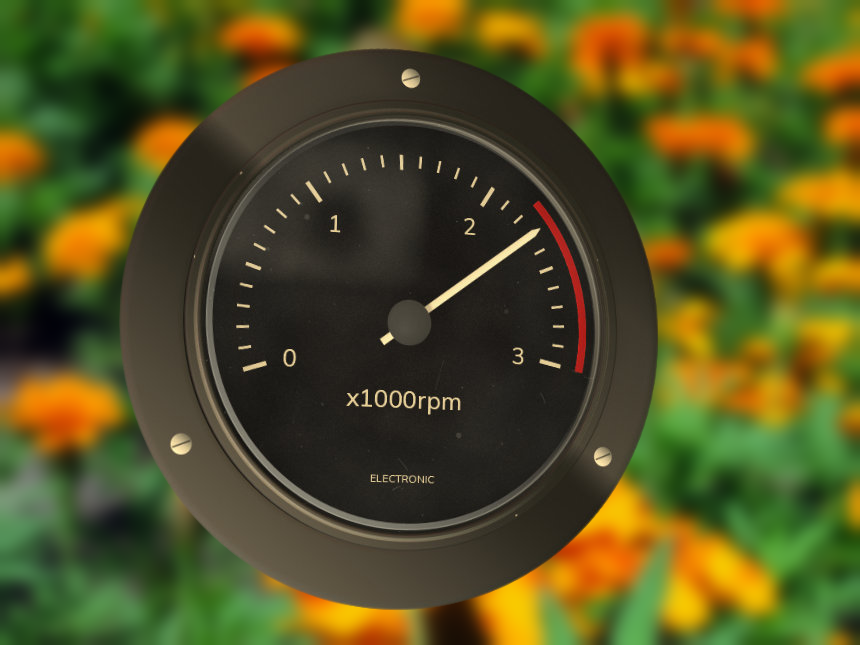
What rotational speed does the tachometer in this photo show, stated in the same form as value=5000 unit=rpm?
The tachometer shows value=2300 unit=rpm
